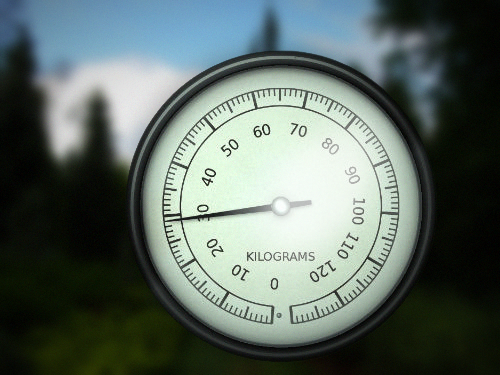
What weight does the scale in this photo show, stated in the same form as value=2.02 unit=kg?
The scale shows value=29 unit=kg
